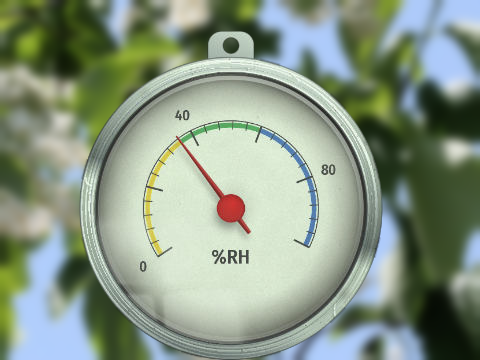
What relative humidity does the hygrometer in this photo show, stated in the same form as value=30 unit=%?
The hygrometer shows value=36 unit=%
